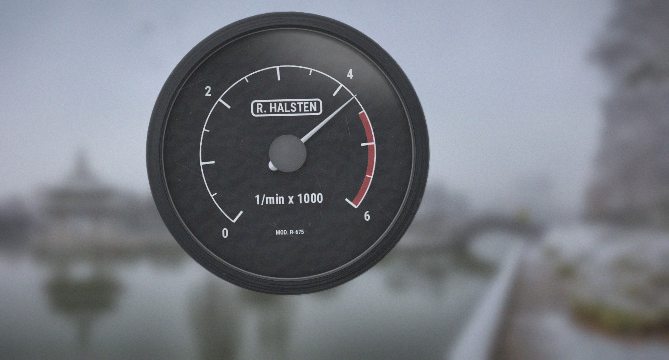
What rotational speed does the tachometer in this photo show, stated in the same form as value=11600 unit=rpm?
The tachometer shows value=4250 unit=rpm
